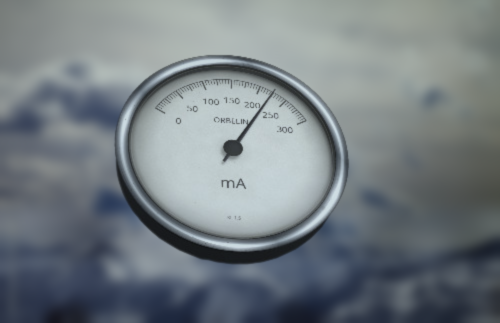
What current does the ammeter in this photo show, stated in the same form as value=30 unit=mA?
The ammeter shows value=225 unit=mA
